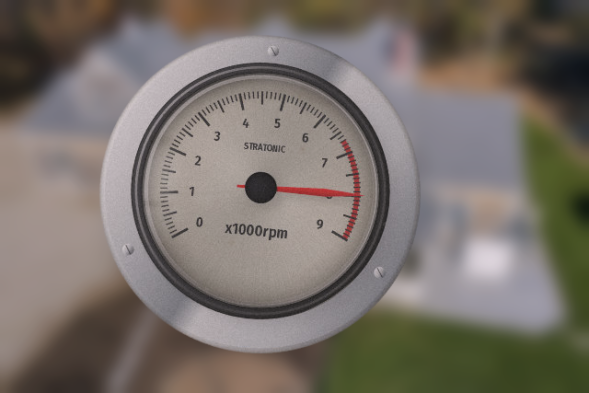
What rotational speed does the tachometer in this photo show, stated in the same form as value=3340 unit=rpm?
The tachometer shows value=8000 unit=rpm
